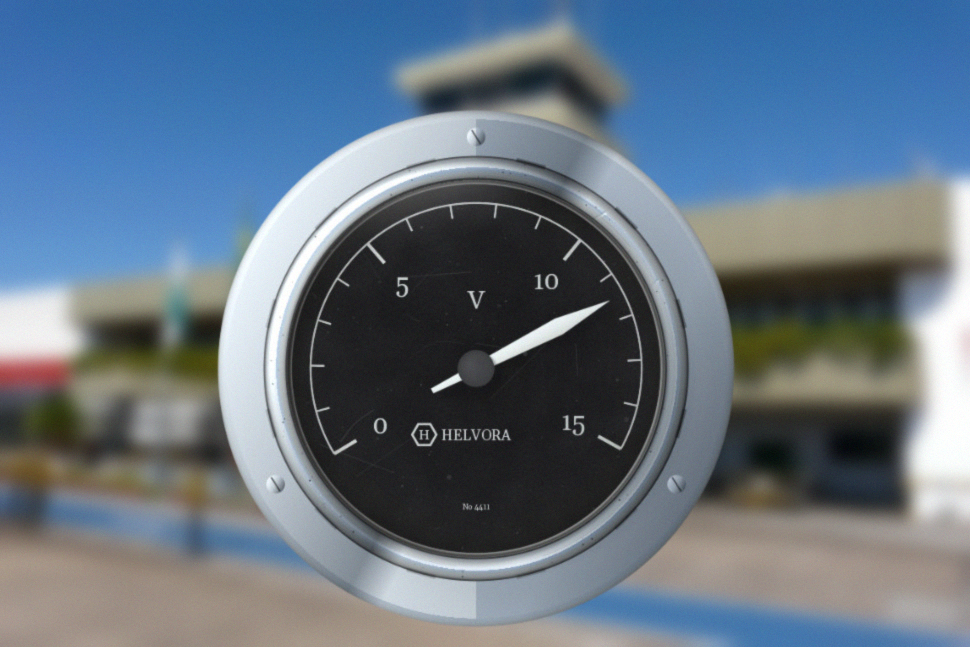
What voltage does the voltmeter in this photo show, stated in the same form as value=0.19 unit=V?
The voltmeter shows value=11.5 unit=V
